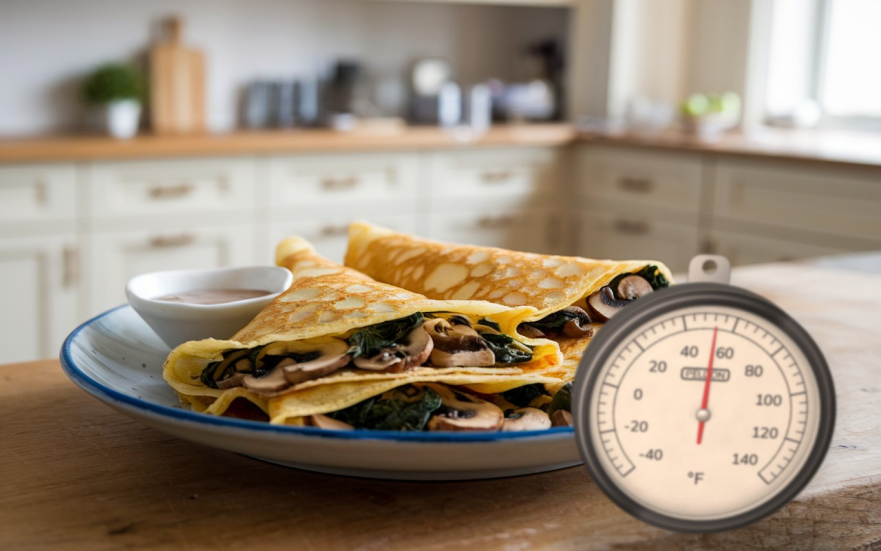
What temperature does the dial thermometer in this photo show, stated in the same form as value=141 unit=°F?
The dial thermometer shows value=52 unit=°F
